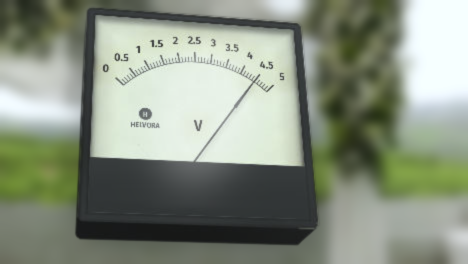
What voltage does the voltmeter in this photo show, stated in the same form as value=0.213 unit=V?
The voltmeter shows value=4.5 unit=V
